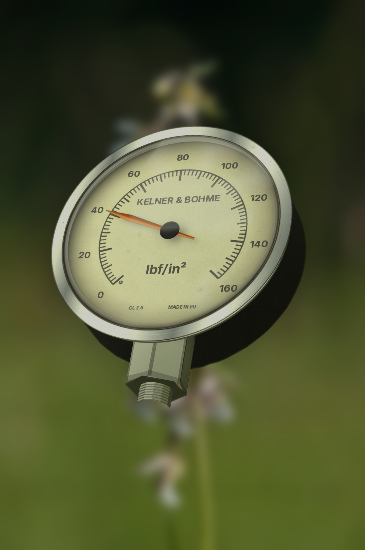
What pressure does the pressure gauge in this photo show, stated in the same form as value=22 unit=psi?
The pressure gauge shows value=40 unit=psi
